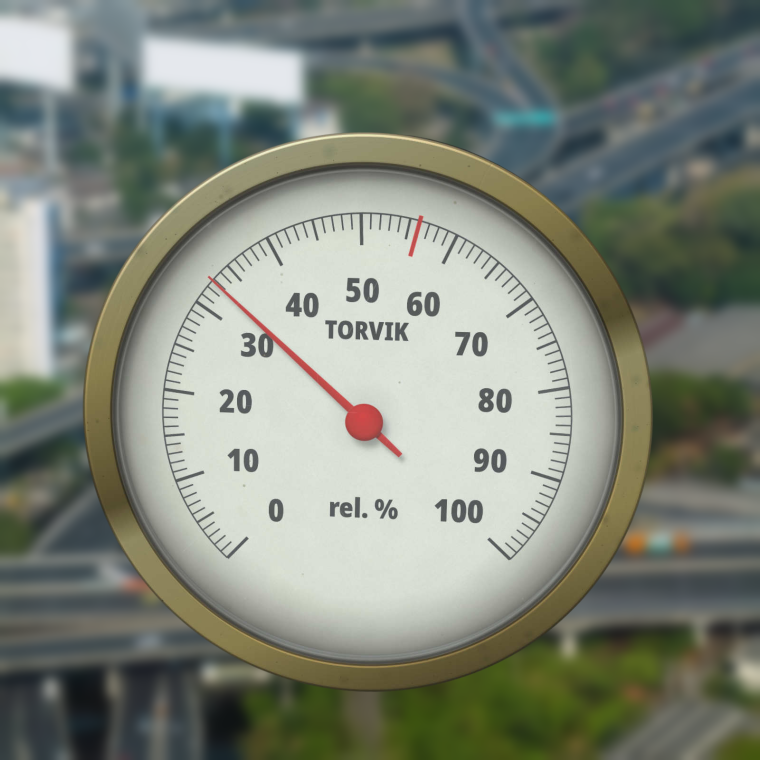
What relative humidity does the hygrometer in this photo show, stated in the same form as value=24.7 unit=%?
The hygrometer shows value=33 unit=%
